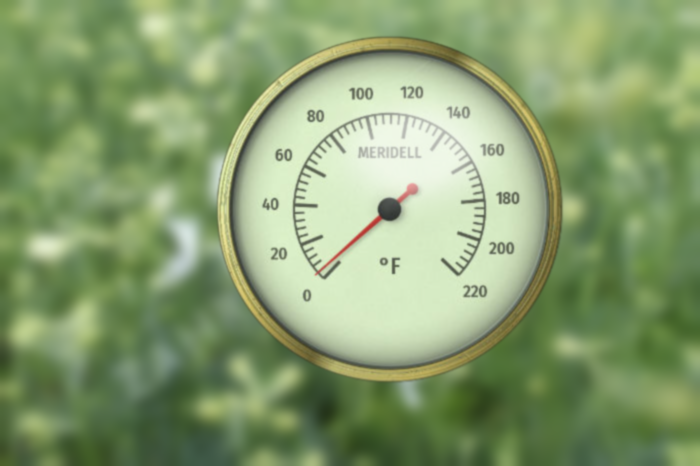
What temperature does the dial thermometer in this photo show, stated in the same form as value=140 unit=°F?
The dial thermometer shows value=4 unit=°F
